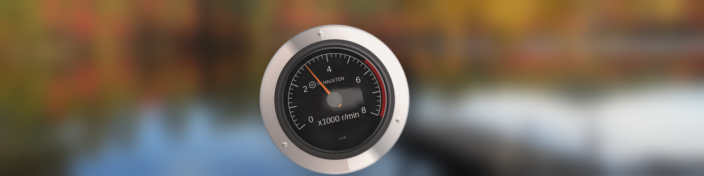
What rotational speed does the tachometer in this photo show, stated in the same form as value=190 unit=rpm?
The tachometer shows value=3000 unit=rpm
